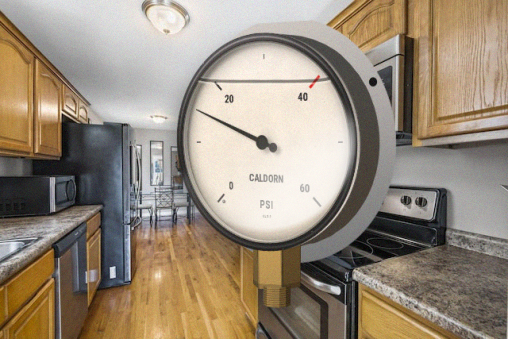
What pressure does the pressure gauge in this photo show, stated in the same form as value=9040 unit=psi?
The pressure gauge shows value=15 unit=psi
